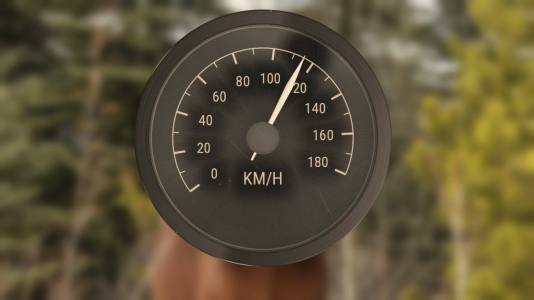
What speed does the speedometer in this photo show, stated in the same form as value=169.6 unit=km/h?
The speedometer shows value=115 unit=km/h
